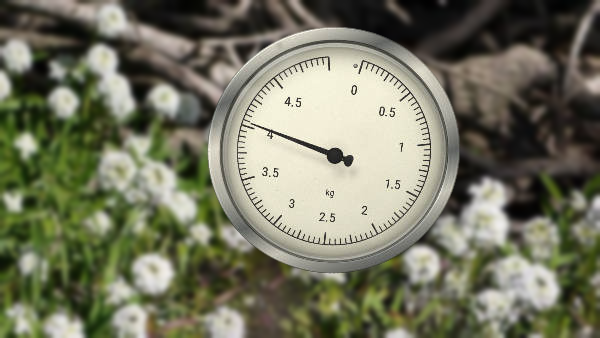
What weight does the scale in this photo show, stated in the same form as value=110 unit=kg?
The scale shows value=4.05 unit=kg
